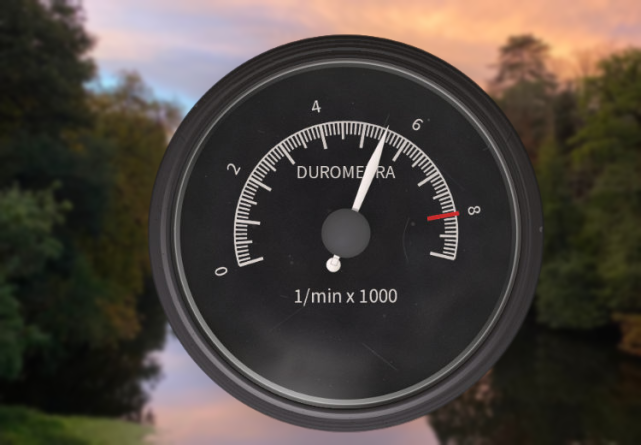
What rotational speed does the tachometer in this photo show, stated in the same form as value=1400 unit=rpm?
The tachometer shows value=5500 unit=rpm
